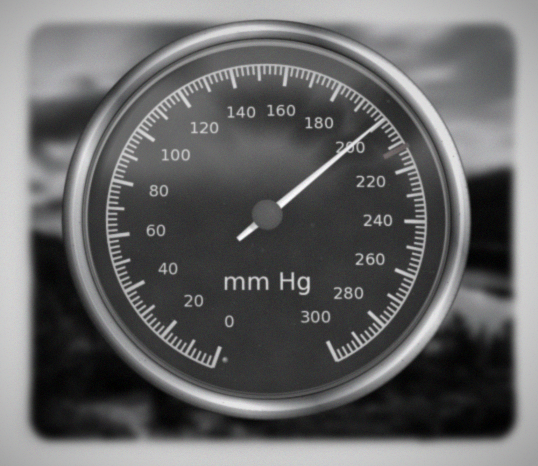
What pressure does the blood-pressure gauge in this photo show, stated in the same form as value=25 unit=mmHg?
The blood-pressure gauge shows value=200 unit=mmHg
